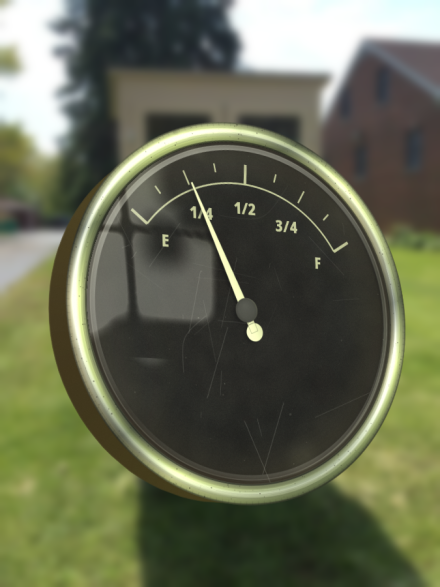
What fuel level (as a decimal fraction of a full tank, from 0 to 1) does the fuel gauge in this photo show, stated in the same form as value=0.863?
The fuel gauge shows value=0.25
